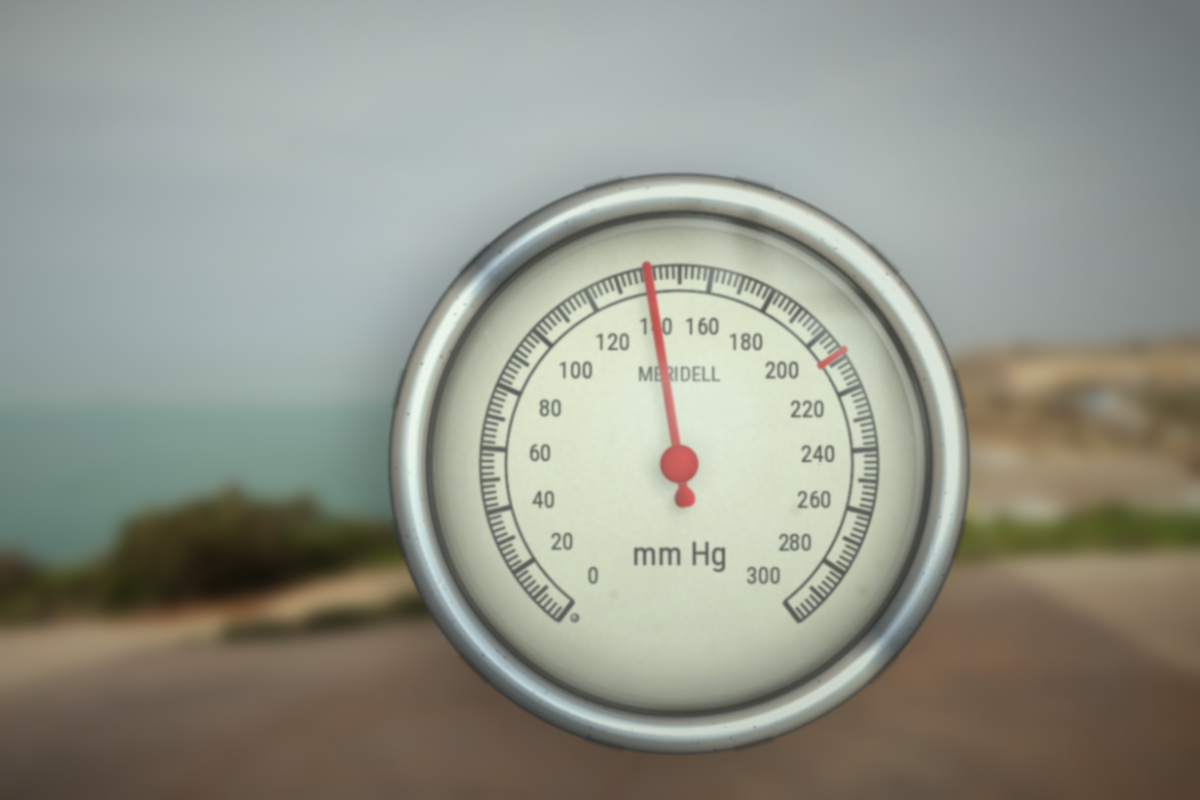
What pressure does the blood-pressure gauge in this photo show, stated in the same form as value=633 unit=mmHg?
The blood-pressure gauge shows value=140 unit=mmHg
